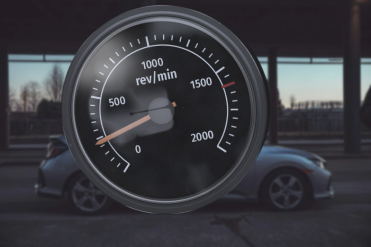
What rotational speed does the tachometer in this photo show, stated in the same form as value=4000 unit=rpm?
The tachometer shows value=225 unit=rpm
